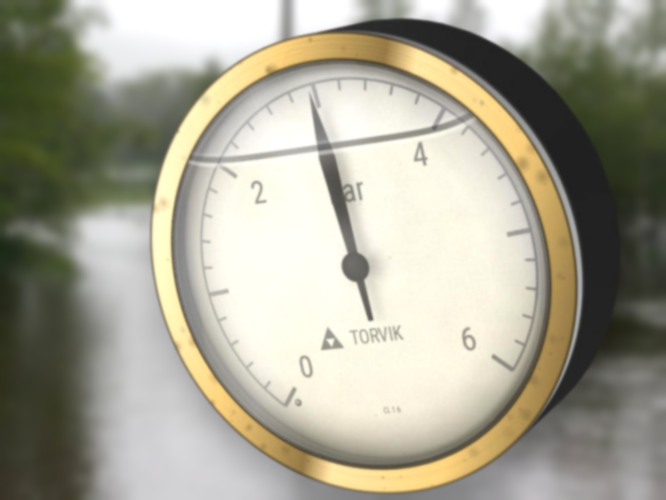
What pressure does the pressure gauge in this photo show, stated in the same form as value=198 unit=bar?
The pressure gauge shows value=3 unit=bar
